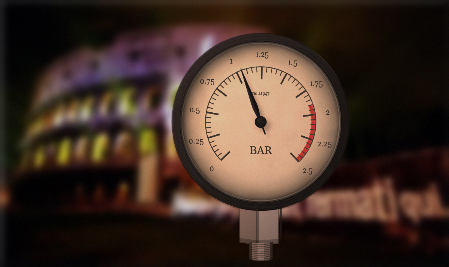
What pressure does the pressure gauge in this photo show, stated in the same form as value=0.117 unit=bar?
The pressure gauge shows value=1.05 unit=bar
